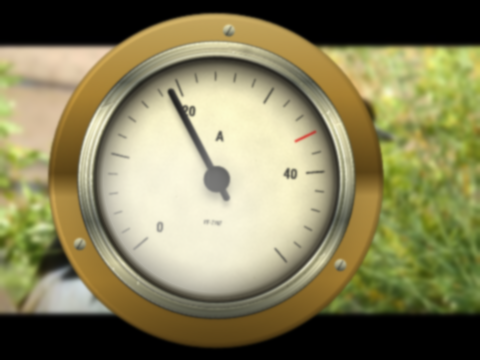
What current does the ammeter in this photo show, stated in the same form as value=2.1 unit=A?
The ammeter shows value=19 unit=A
